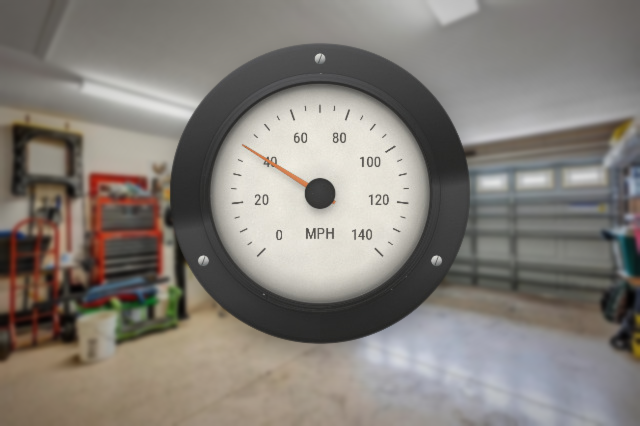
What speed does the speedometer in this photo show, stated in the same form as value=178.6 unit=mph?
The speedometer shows value=40 unit=mph
